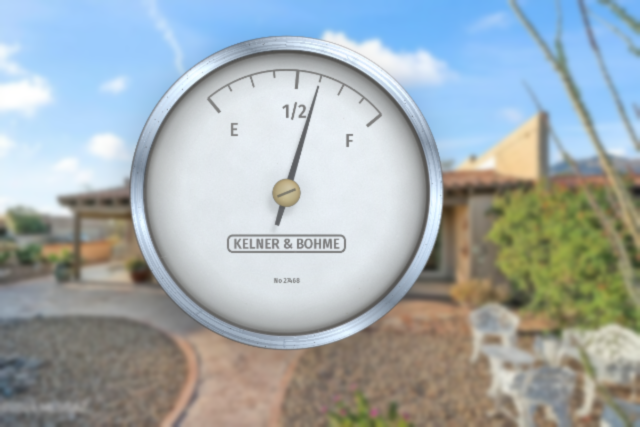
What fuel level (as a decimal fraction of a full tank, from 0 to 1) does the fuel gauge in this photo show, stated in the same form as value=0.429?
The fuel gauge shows value=0.625
